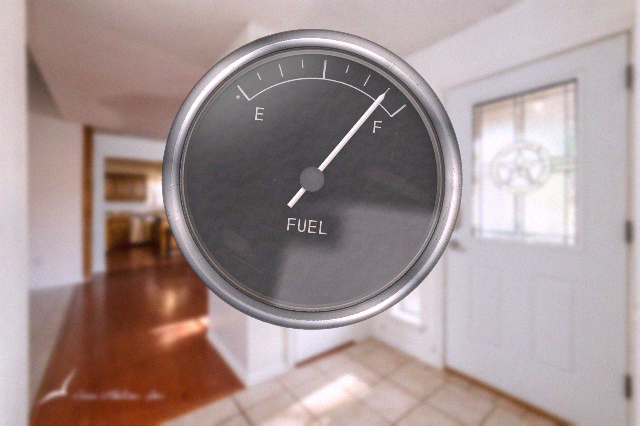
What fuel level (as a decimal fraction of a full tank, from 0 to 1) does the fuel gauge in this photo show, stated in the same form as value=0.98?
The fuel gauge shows value=0.875
